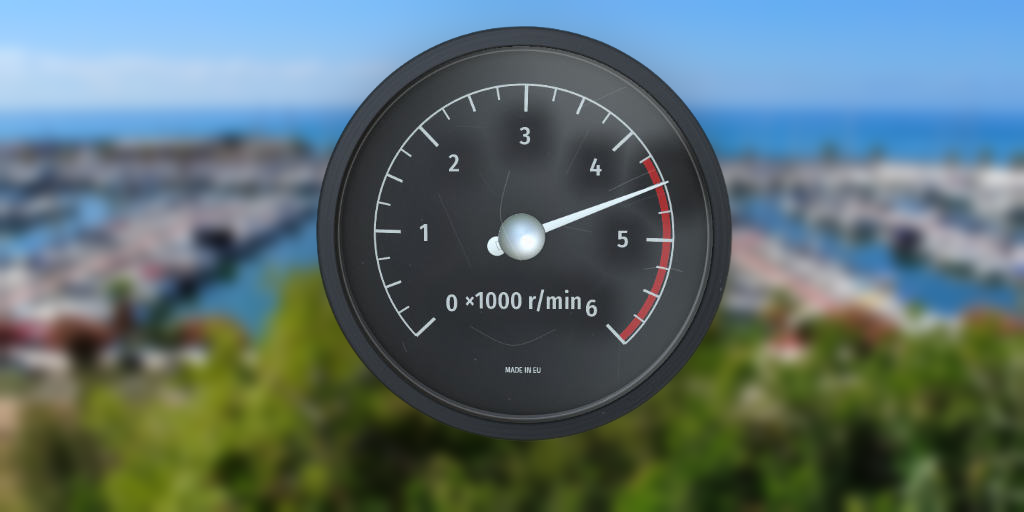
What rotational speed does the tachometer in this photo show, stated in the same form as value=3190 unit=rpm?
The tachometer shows value=4500 unit=rpm
